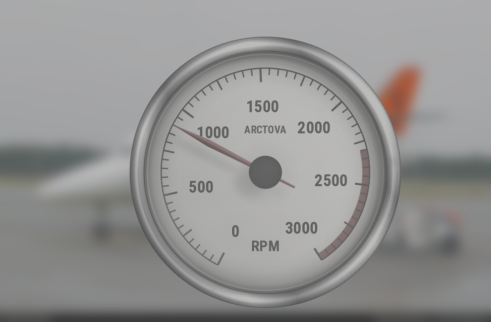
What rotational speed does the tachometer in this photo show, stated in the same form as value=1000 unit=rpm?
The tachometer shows value=900 unit=rpm
